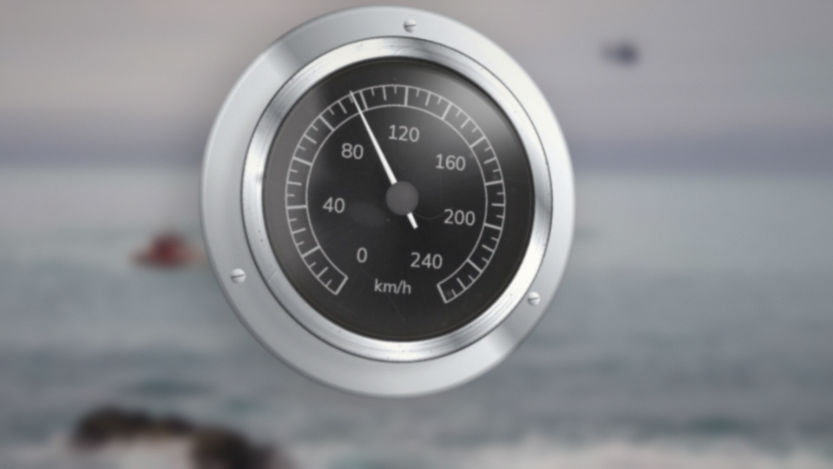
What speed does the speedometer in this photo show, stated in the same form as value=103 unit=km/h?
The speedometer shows value=95 unit=km/h
